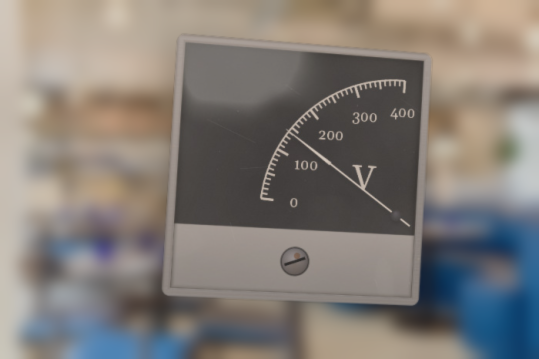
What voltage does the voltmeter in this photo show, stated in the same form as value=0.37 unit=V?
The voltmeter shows value=140 unit=V
